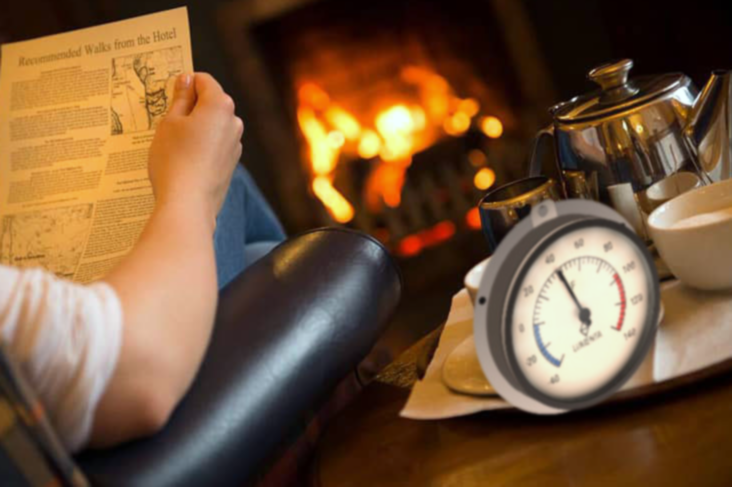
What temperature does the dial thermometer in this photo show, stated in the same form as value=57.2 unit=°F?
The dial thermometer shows value=40 unit=°F
